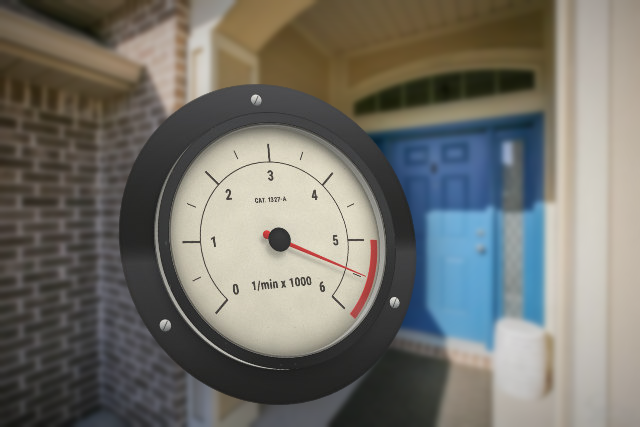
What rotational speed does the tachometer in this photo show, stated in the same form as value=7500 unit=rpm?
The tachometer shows value=5500 unit=rpm
